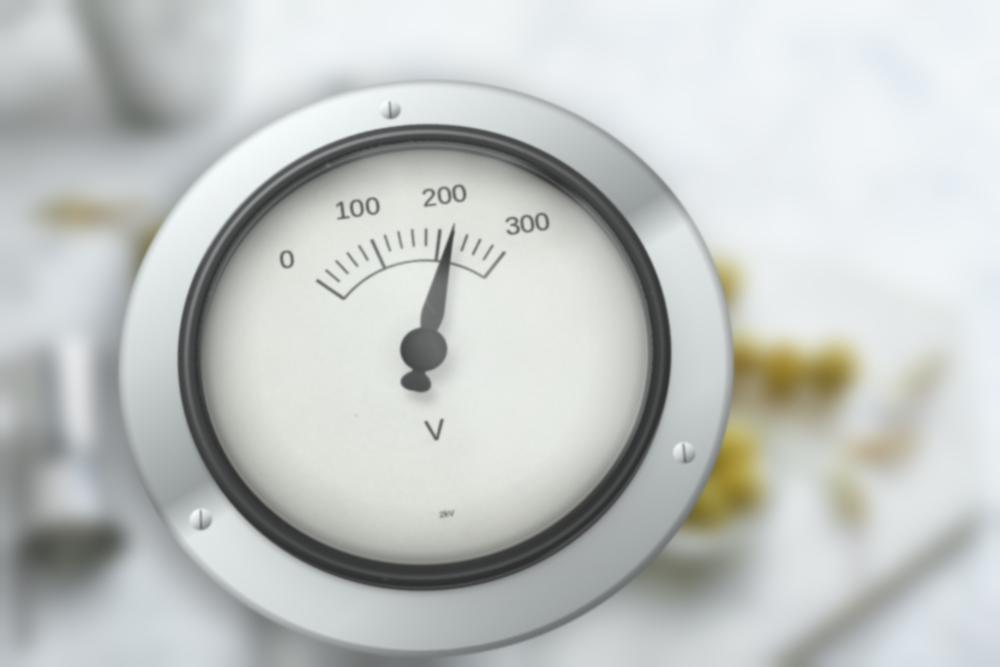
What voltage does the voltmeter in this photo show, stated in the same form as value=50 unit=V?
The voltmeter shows value=220 unit=V
